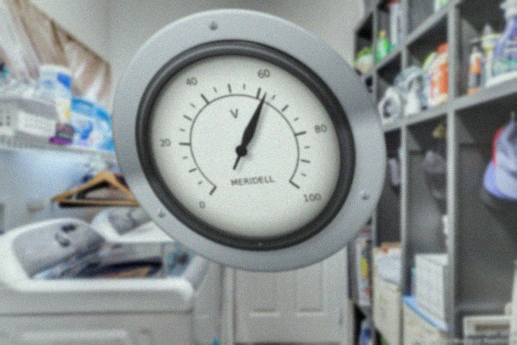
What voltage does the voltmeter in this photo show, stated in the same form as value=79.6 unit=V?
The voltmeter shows value=62.5 unit=V
